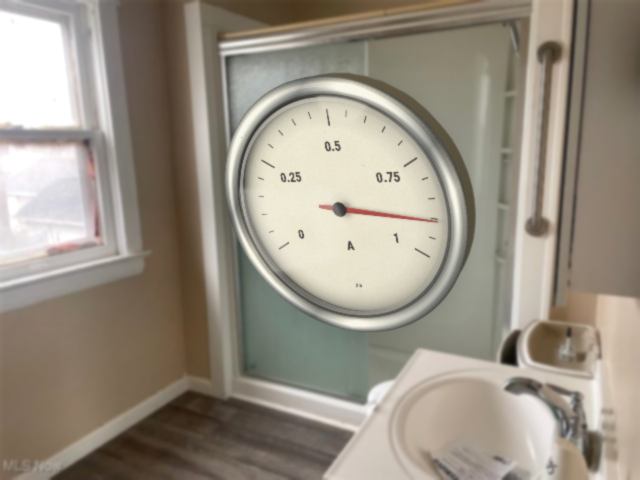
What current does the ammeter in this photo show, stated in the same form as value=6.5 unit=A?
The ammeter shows value=0.9 unit=A
